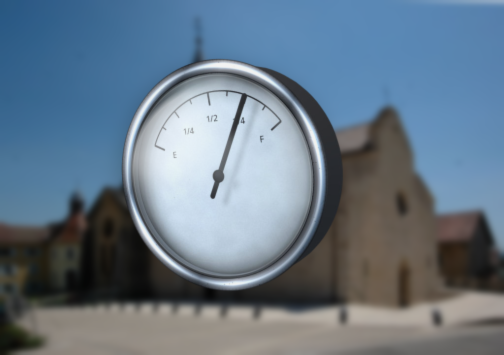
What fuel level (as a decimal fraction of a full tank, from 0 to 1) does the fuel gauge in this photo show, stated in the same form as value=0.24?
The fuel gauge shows value=0.75
